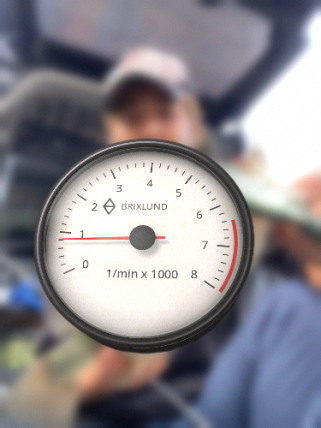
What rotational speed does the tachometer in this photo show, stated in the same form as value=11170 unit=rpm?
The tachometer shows value=800 unit=rpm
